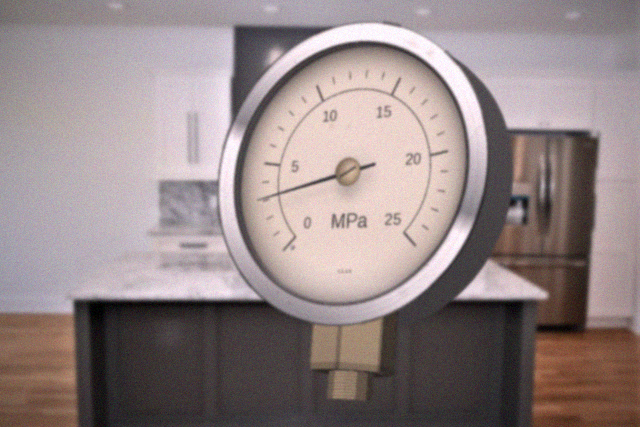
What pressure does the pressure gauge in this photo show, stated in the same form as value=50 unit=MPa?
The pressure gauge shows value=3 unit=MPa
